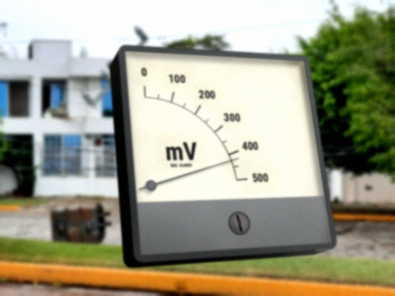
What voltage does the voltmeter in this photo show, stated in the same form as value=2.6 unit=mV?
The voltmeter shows value=425 unit=mV
